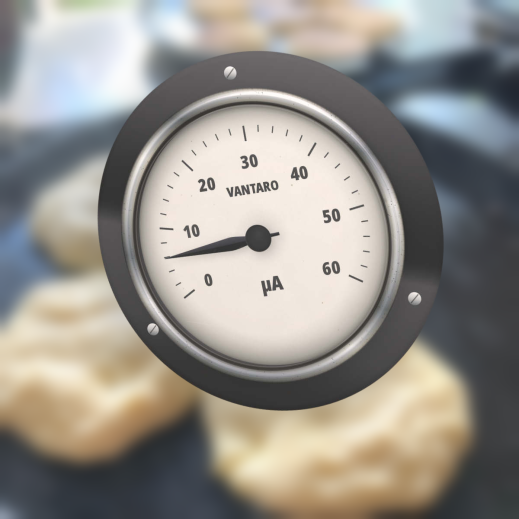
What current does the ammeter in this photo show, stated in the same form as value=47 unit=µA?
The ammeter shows value=6 unit=µA
